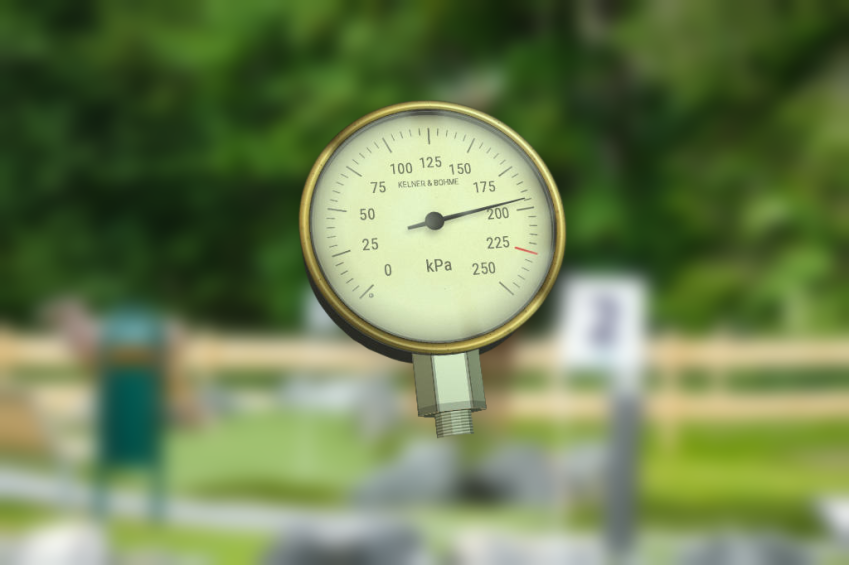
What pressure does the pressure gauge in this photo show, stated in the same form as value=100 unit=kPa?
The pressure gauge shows value=195 unit=kPa
